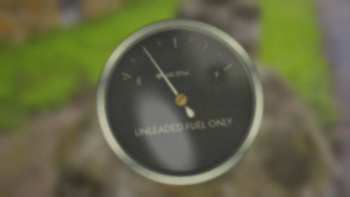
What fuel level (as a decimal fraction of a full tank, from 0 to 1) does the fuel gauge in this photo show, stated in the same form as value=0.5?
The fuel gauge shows value=0.25
